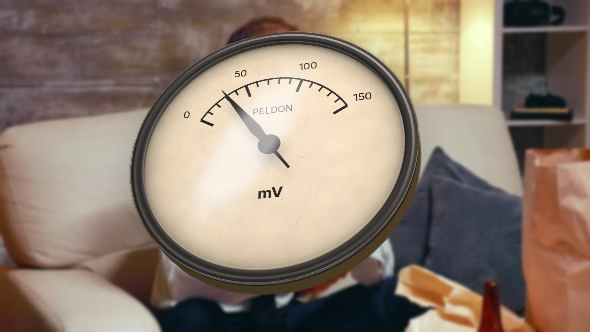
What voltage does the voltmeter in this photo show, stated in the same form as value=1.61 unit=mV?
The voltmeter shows value=30 unit=mV
